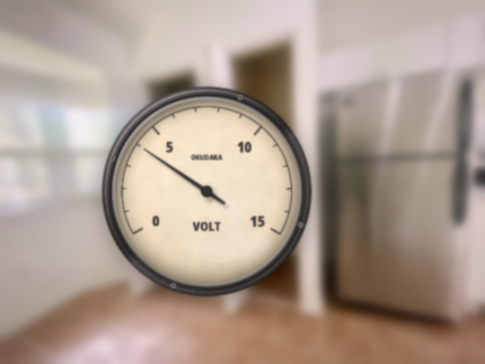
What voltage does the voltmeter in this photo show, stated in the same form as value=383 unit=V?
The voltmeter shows value=4 unit=V
